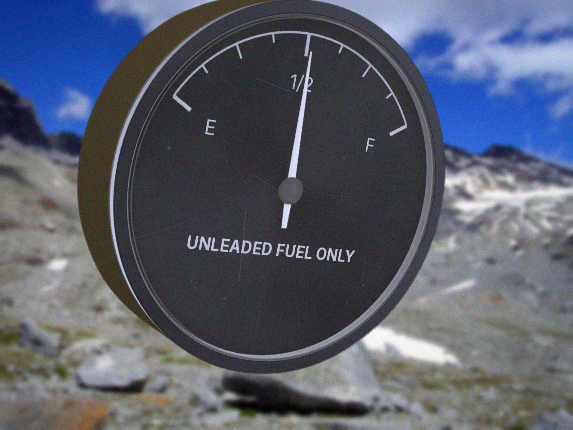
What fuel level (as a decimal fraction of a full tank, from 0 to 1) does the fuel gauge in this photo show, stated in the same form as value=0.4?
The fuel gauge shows value=0.5
